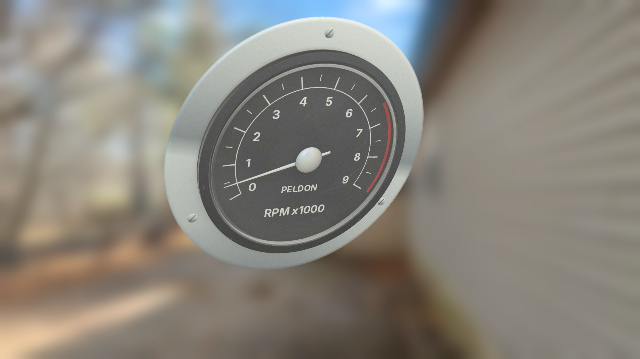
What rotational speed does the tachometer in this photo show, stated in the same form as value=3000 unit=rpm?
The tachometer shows value=500 unit=rpm
